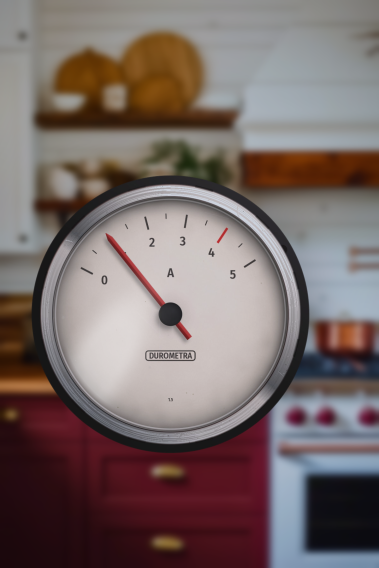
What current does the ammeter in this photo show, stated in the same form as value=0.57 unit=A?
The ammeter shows value=1 unit=A
